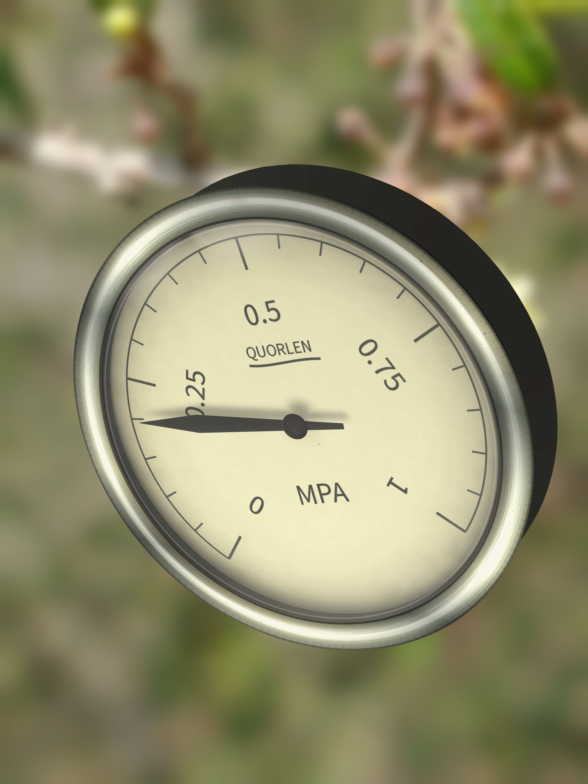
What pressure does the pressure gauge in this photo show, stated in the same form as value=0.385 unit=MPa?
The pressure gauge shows value=0.2 unit=MPa
